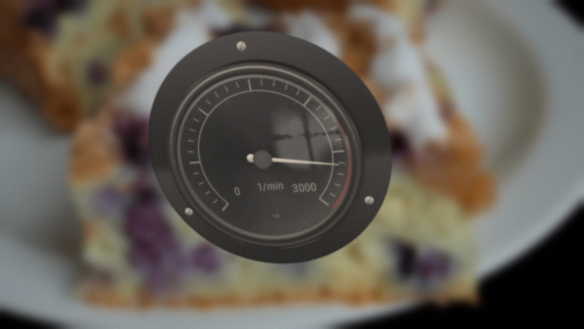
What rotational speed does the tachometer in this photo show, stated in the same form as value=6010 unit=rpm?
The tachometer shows value=2600 unit=rpm
